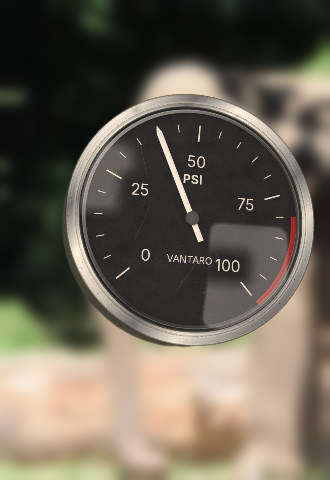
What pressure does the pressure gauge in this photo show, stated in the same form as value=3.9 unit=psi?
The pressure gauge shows value=40 unit=psi
